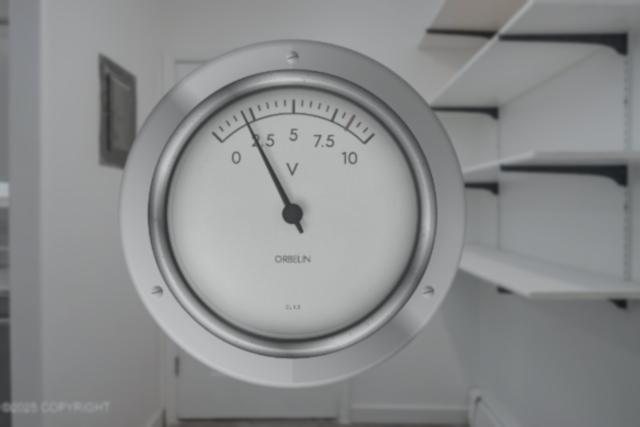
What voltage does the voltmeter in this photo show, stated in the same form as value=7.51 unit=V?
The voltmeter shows value=2 unit=V
